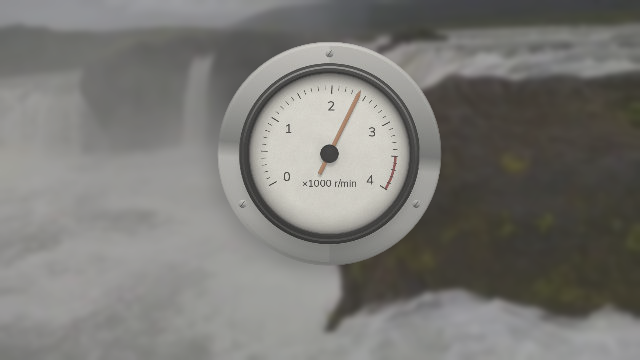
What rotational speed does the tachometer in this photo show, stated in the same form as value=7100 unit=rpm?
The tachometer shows value=2400 unit=rpm
